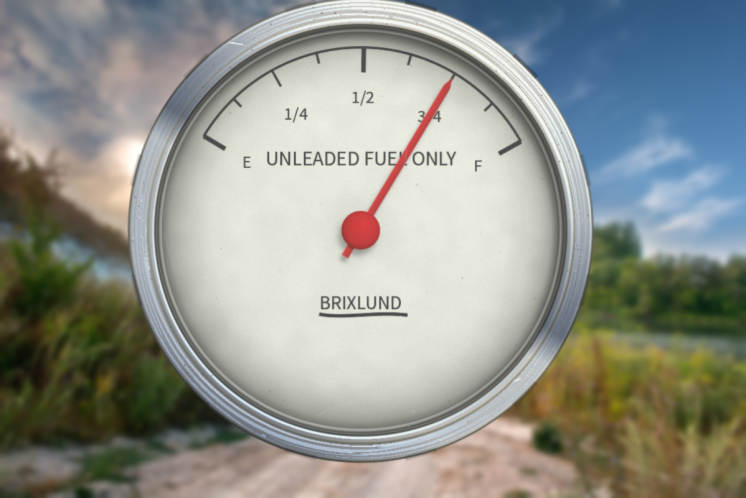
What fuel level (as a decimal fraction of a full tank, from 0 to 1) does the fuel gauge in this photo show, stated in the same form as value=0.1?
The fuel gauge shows value=0.75
